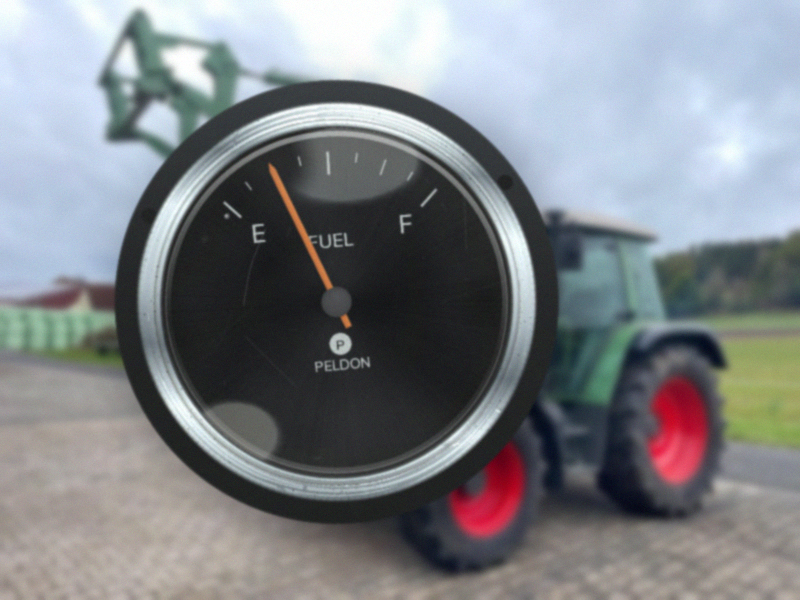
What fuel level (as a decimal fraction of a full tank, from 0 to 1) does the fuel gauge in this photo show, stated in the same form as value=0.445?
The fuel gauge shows value=0.25
